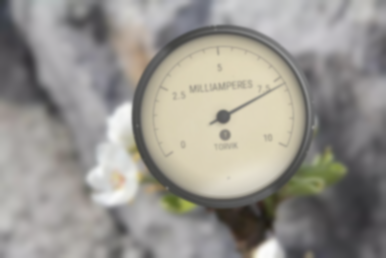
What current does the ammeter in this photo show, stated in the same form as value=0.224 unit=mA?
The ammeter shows value=7.75 unit=mA
